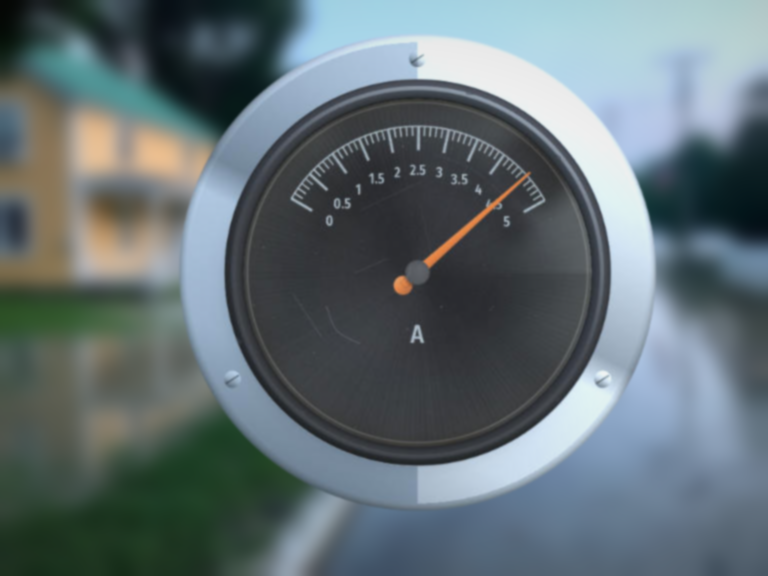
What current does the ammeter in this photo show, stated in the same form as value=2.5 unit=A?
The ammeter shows value=4.5 unit=A
